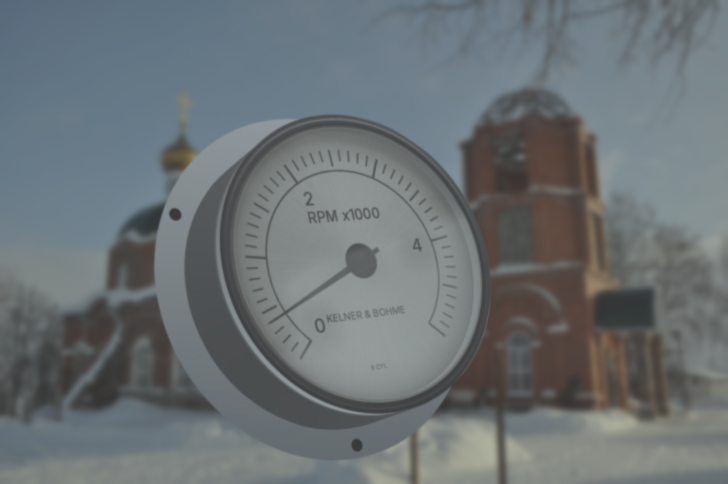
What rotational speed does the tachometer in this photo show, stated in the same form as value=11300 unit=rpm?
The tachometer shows value=400 unit=rpm
